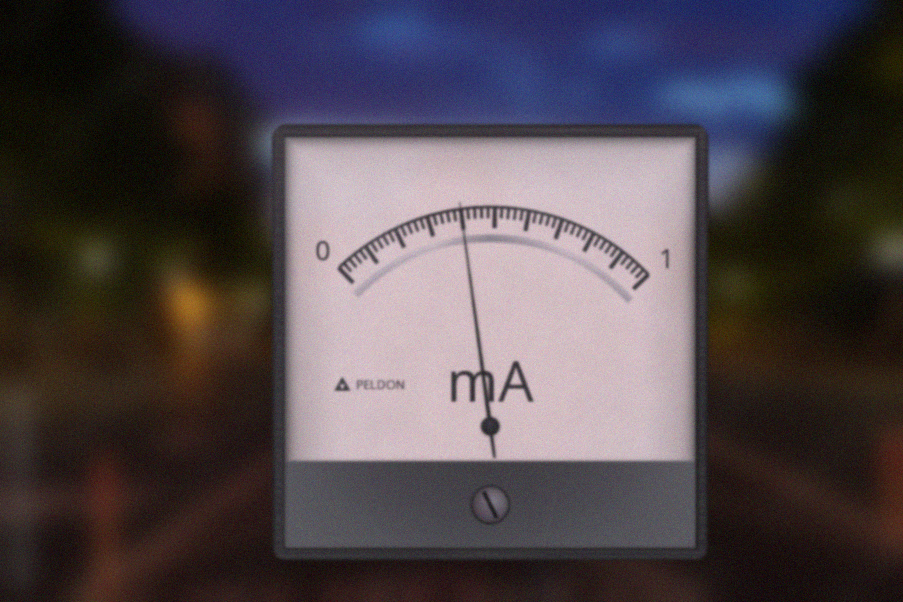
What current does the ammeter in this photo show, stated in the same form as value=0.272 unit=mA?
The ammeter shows value=0.4 unit=mA
